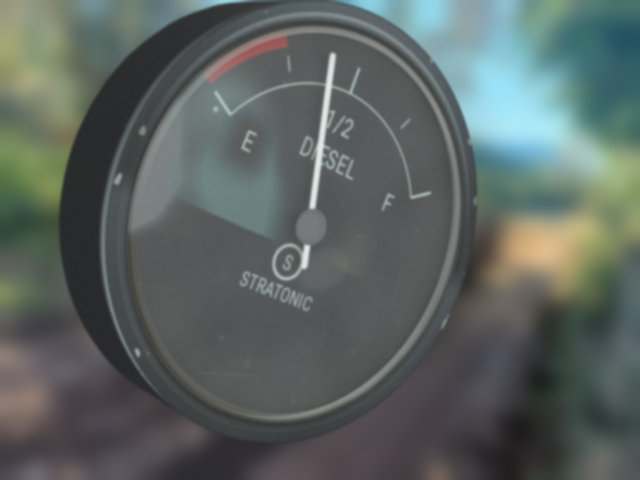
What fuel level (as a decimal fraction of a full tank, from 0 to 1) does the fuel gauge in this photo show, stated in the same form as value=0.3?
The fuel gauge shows value=0.375
